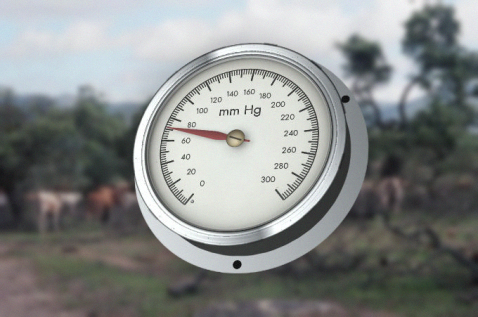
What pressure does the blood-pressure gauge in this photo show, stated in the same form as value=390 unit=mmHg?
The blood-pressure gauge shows value=70 unit=mmHg
